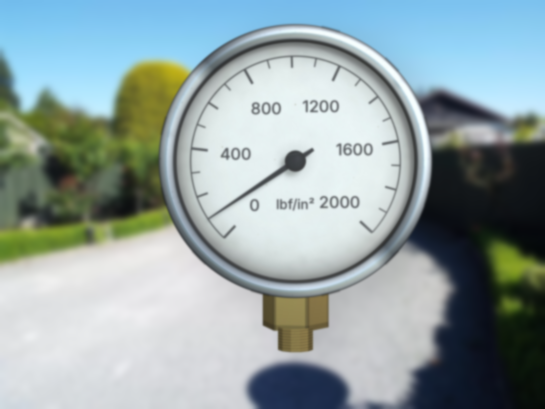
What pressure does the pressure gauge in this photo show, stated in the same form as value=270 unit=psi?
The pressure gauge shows value=100 unit=psi
